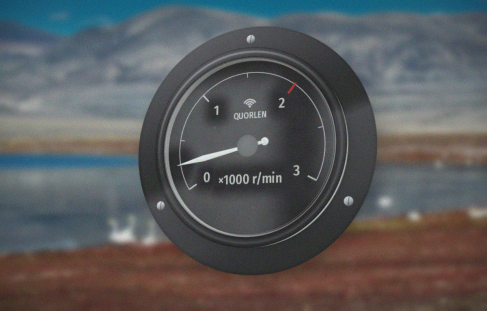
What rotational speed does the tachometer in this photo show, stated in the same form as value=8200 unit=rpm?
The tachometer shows value=250 unit=rpm
